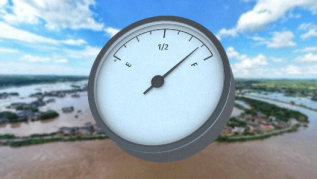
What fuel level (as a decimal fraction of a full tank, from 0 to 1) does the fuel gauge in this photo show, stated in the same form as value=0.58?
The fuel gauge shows value=0.875
